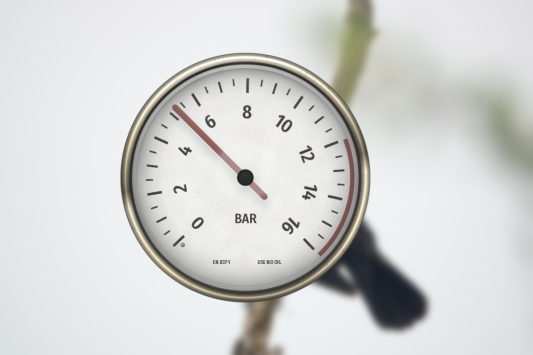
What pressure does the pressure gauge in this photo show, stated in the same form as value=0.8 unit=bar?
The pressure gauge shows value=5.25 unit=bar
